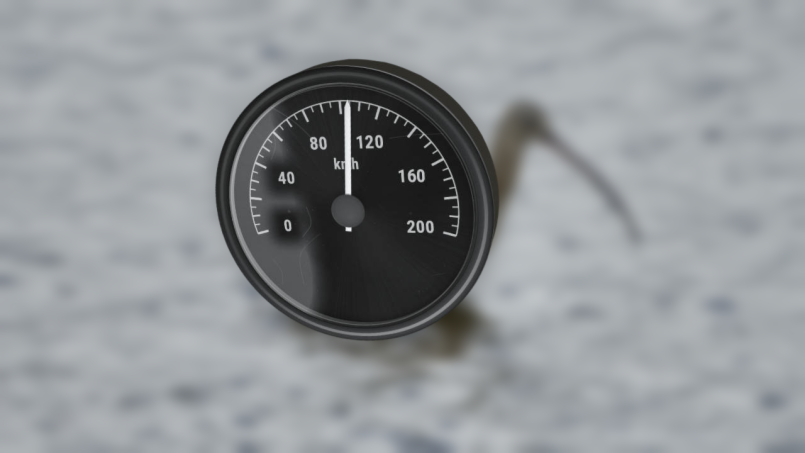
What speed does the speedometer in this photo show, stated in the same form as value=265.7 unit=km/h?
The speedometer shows value=105 unit=km/h
